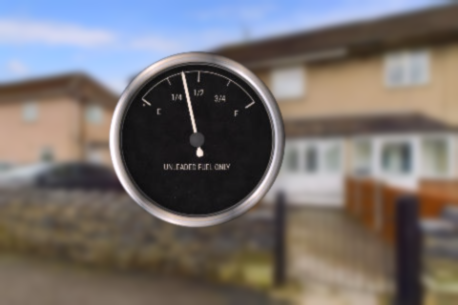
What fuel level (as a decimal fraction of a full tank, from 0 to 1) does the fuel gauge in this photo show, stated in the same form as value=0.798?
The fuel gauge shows value=0.375
